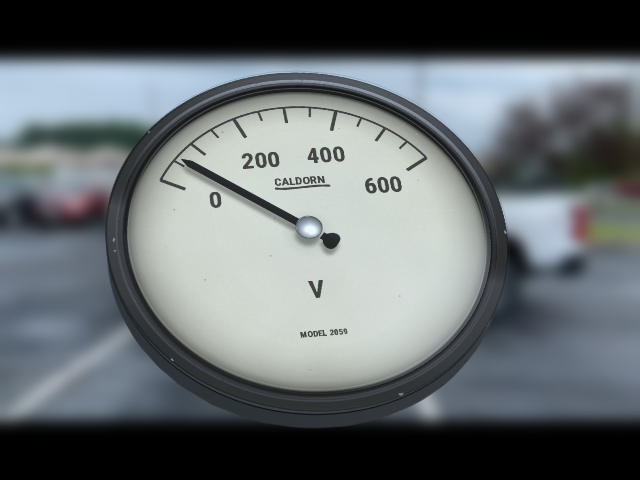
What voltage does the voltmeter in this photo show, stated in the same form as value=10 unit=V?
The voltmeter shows value=50 unit=V
